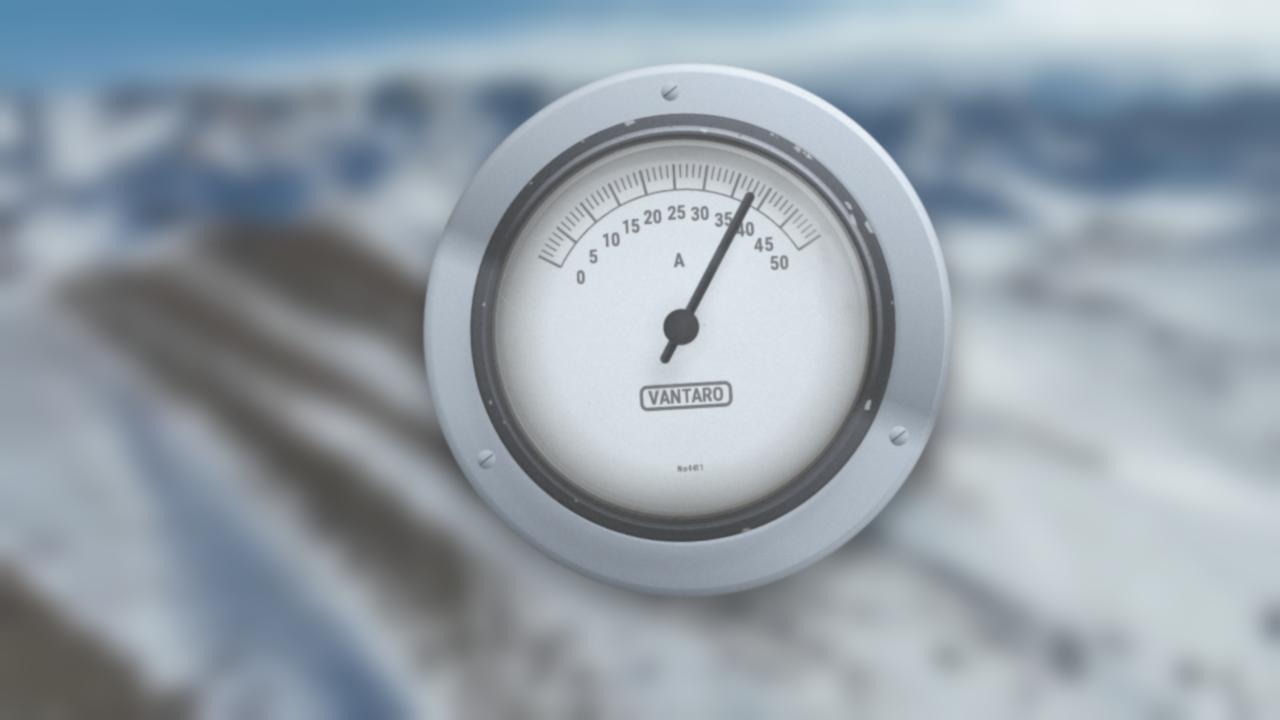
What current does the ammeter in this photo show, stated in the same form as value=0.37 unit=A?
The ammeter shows value=38 unit=A
